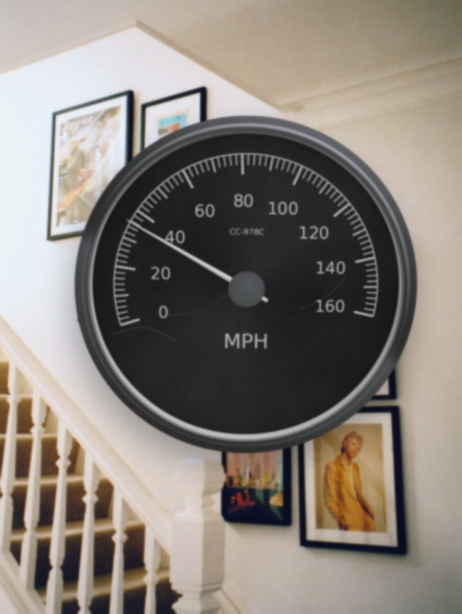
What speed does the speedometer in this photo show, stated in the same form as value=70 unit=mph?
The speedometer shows value=36 unit=mph
